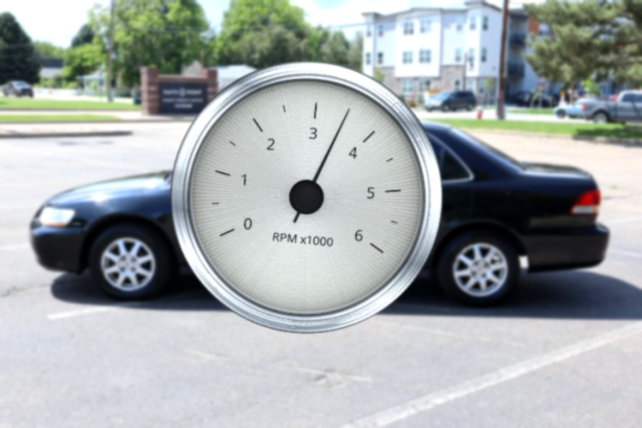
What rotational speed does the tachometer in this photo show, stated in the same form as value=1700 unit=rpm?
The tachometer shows value=3500 unit=rpm
